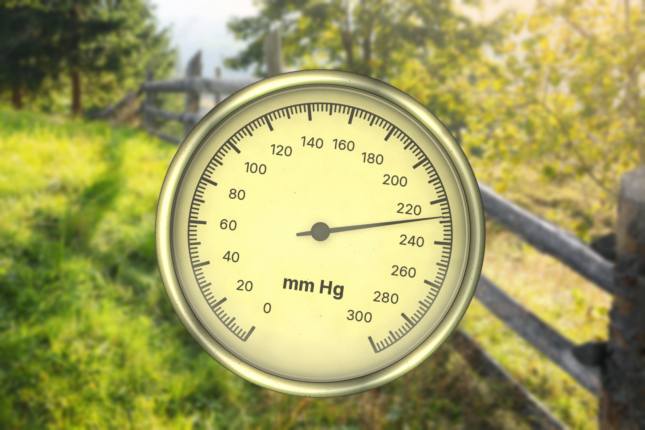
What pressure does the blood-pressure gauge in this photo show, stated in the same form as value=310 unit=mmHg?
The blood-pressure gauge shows value=228 unit=mmHg
